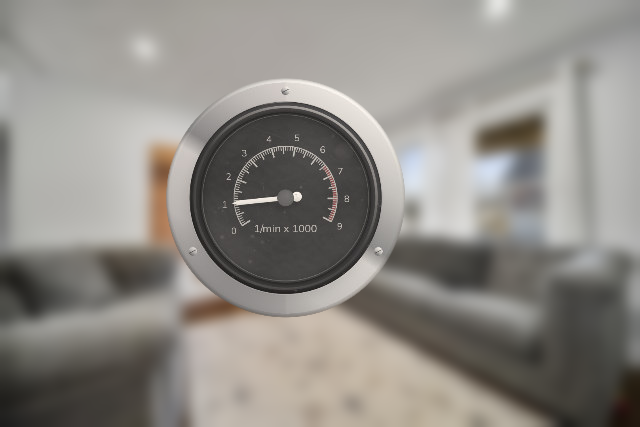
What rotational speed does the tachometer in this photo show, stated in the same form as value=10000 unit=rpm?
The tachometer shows value=1000 unit=rpm
